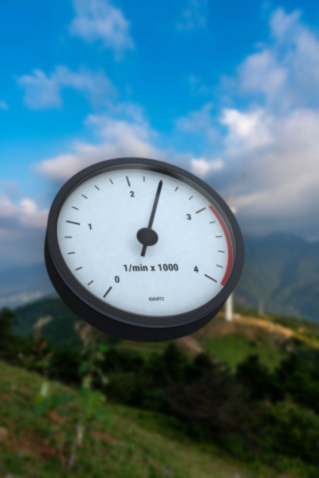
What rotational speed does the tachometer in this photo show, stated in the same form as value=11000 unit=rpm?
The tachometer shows value=2400 unit=rpm
